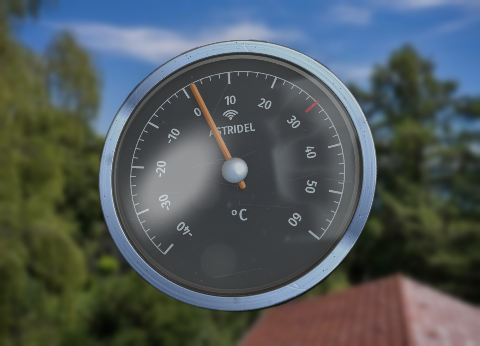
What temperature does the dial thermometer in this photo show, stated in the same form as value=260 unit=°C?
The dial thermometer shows value=2 unit=°C
